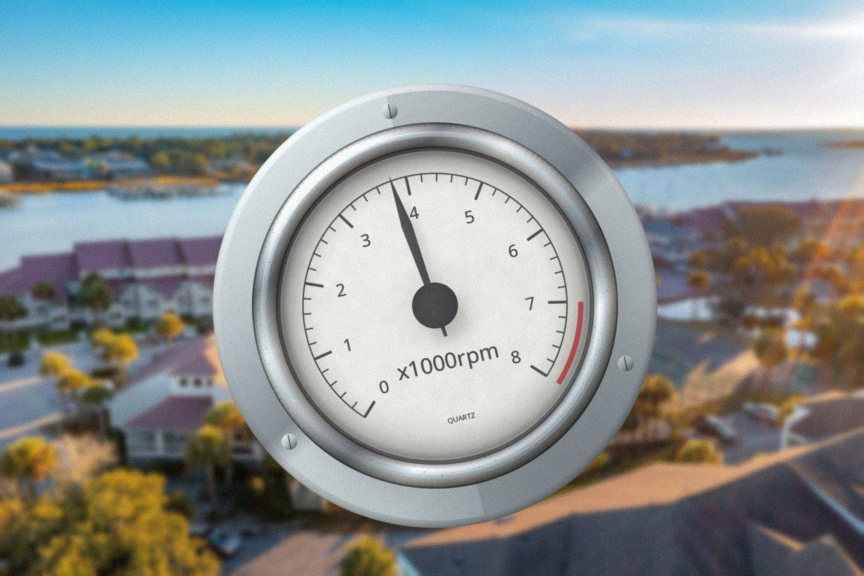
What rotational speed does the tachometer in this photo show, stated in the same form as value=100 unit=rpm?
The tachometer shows value=3800 unit=rpm
